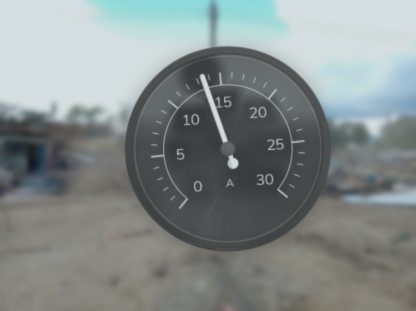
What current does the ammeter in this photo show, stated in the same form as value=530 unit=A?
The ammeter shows value=13.5 unit=A
